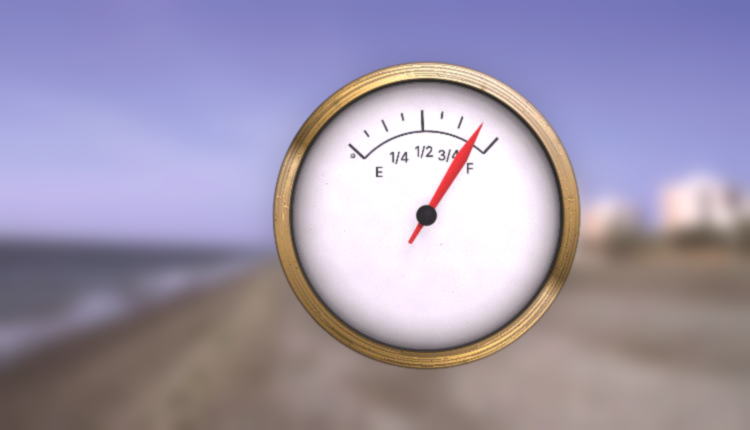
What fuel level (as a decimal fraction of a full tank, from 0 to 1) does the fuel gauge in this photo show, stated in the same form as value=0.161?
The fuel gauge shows value=0.875
